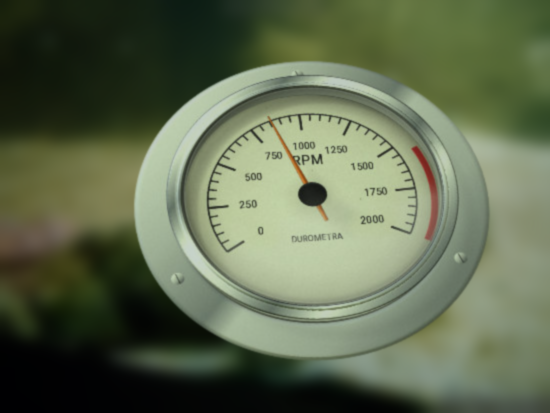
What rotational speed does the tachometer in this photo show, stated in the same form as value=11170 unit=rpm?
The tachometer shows value=850 unit=rpm
